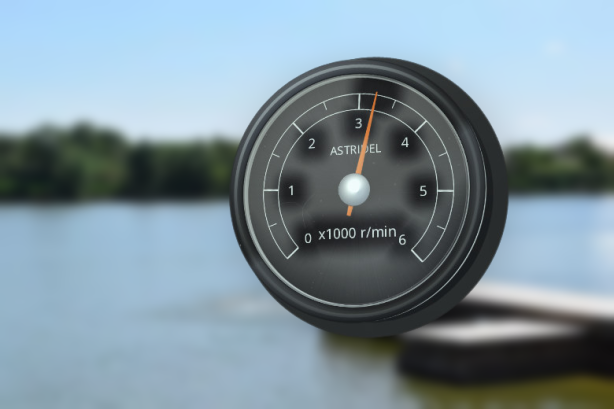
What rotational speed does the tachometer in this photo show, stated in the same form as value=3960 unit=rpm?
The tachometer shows value=3250 unit=rpm
